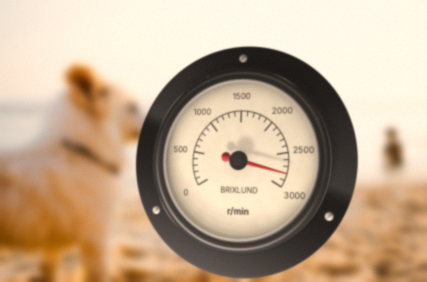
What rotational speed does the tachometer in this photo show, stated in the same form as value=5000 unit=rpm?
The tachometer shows value=2800 unit=rpm
